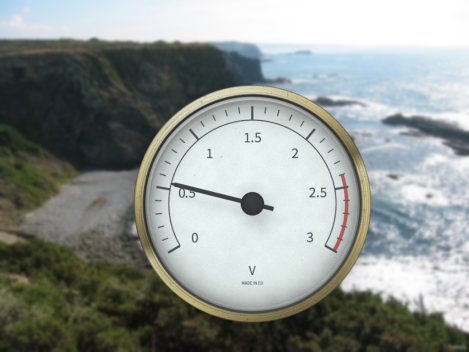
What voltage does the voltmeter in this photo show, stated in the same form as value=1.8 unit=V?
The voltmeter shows value=0.55 unit=V
